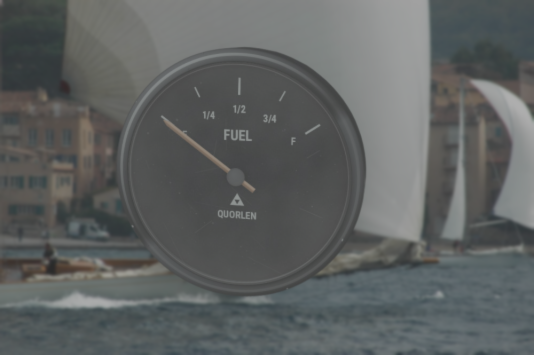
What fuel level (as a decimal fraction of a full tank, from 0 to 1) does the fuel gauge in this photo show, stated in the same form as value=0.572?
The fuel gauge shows value=0
